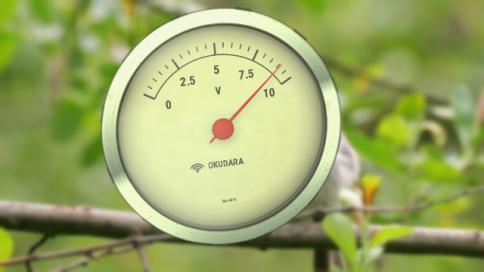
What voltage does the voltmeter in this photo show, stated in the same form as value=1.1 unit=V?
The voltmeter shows value=9 unit=V
